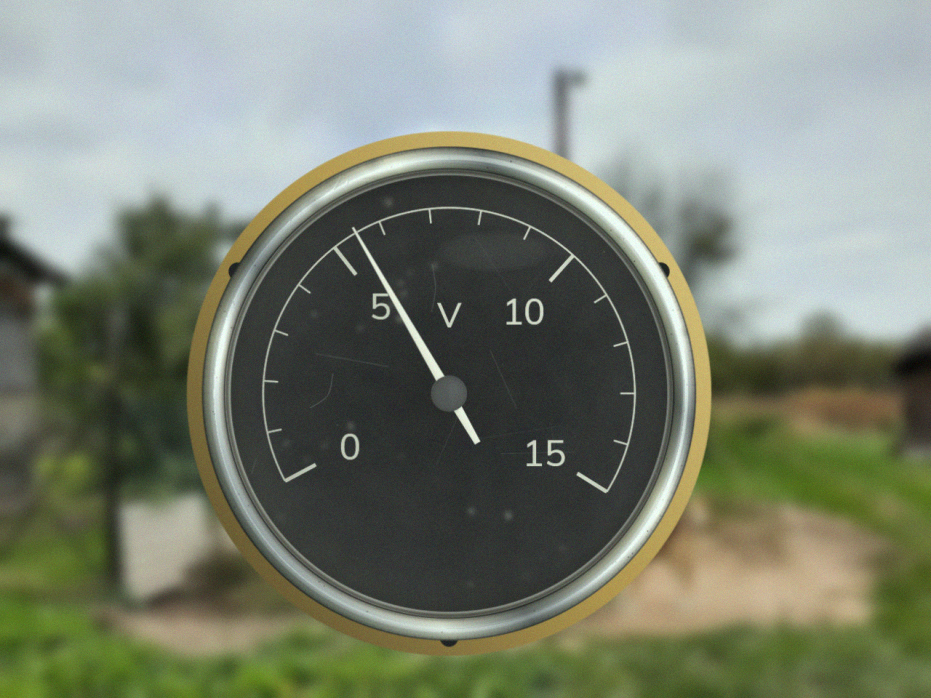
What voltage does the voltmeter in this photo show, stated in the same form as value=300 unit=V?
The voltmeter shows value=5.5 unit=V
